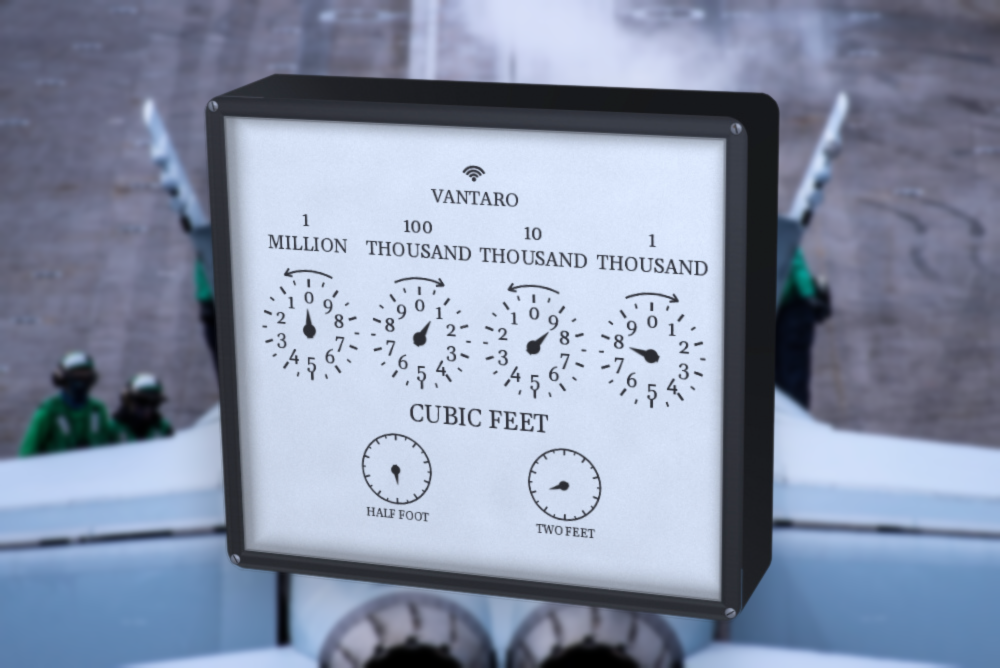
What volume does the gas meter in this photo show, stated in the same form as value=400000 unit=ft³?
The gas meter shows value=8800 unit=ft³
